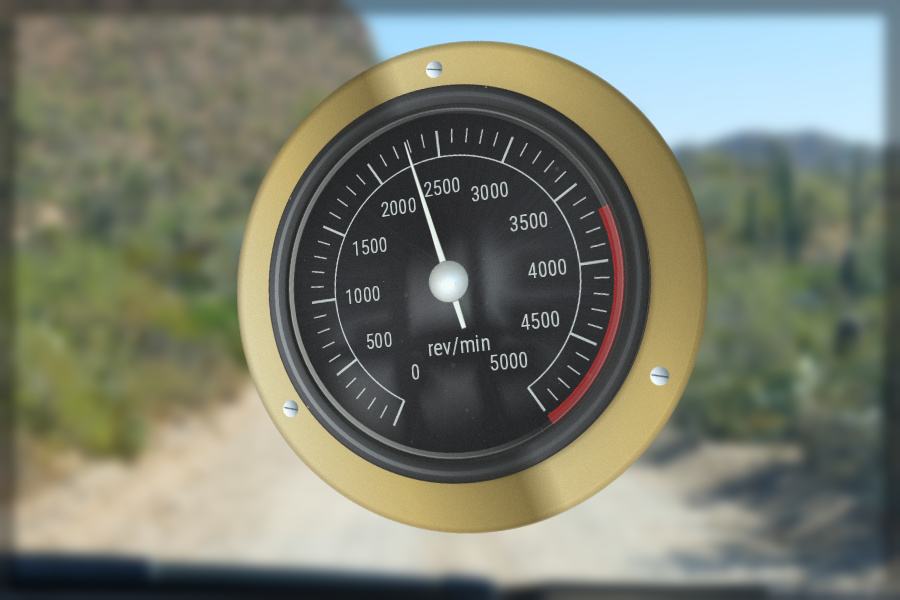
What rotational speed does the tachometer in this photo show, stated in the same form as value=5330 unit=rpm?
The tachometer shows value=2300 unit=rpm
